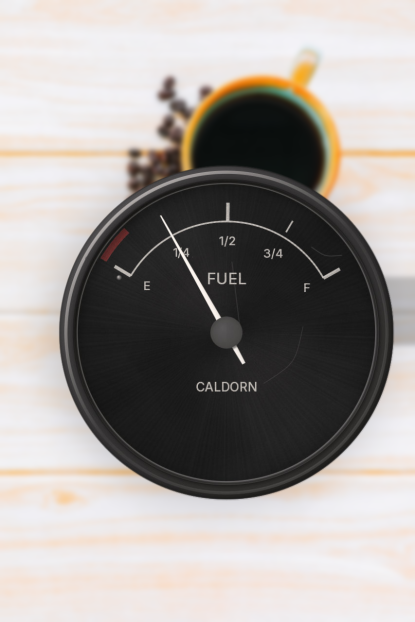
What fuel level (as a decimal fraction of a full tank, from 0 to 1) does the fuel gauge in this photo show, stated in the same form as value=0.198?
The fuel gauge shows value=0.25
